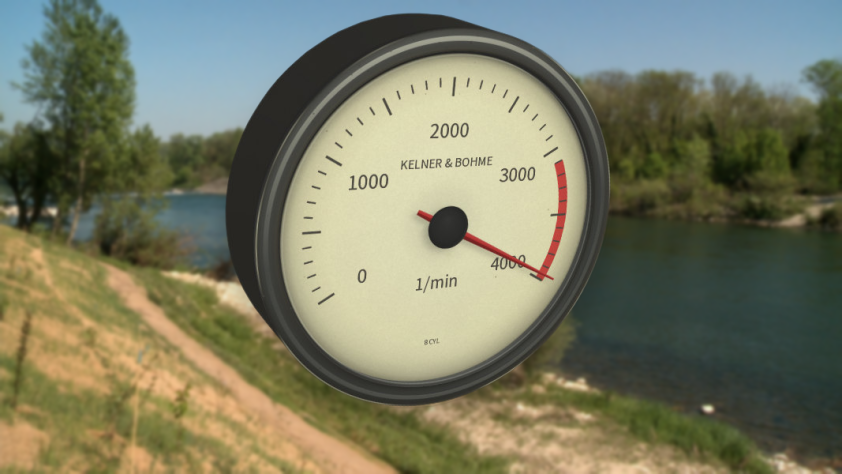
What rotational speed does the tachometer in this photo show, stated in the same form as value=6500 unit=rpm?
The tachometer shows value=3950 unit=rpm
